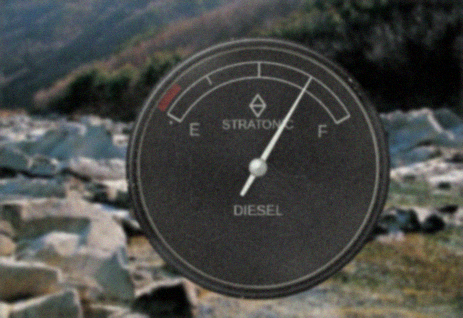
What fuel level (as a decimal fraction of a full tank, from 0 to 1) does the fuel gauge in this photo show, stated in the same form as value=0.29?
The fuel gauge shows value=0.75
